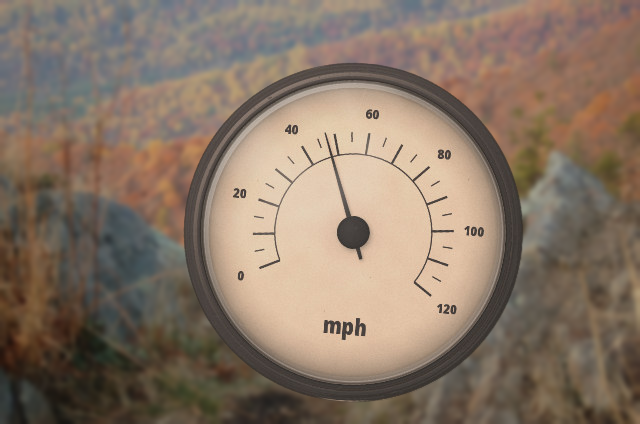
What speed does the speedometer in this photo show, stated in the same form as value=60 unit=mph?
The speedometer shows value=47.5 unit=mph
